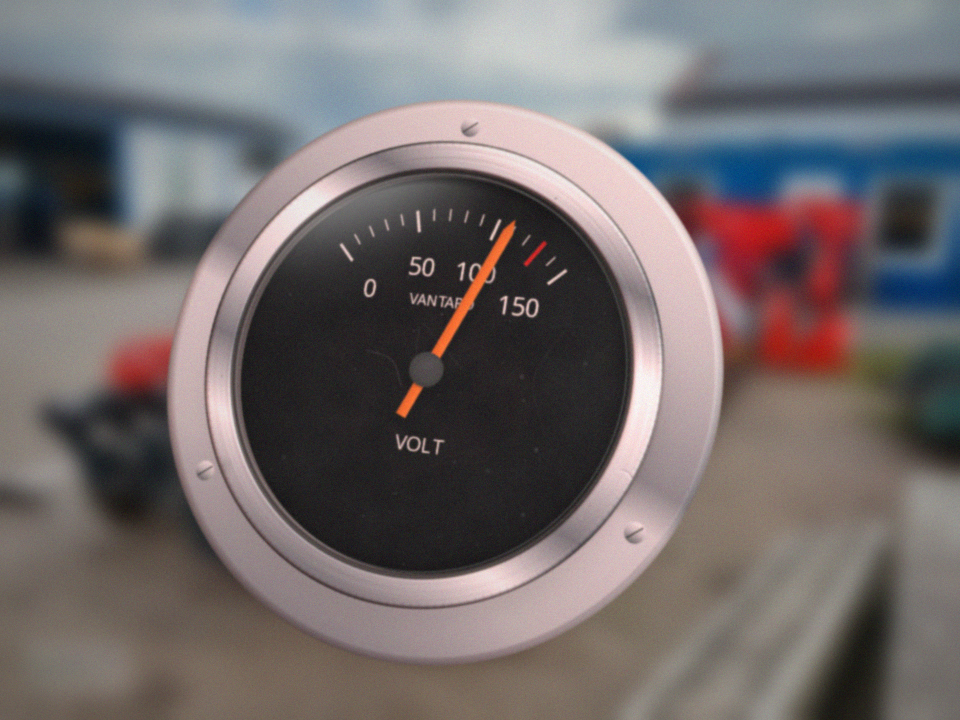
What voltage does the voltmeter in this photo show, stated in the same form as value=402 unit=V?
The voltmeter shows value=110 unit=V
